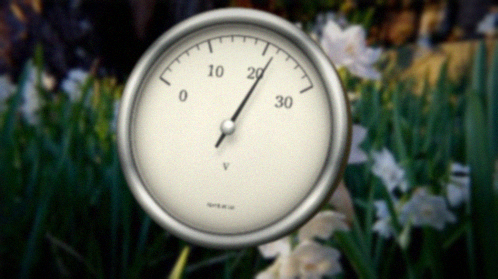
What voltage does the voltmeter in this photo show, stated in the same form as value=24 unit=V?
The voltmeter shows value=22 unit=V
